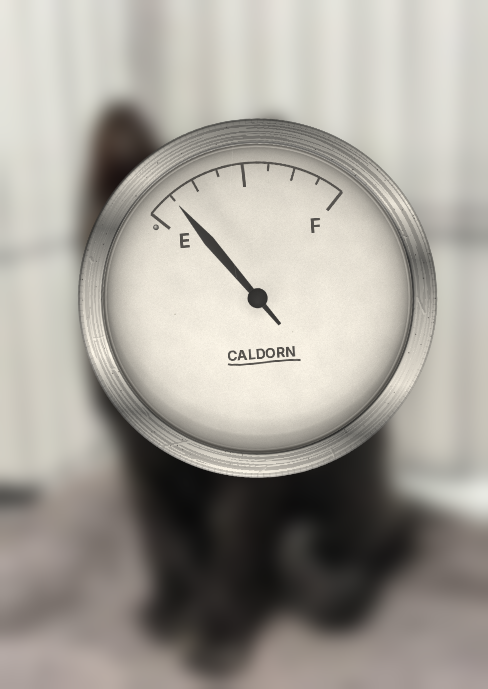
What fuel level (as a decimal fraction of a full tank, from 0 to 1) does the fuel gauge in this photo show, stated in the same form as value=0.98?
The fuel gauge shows value=0.125
